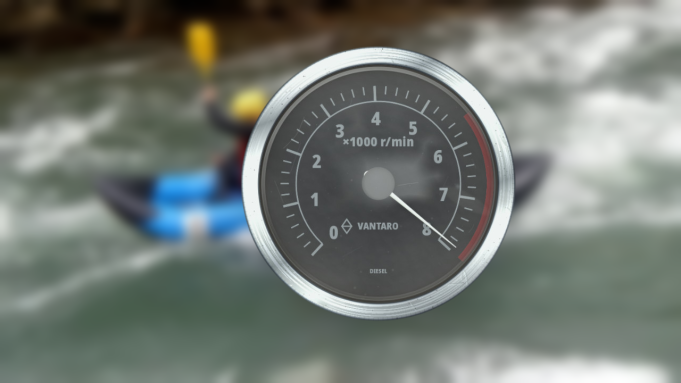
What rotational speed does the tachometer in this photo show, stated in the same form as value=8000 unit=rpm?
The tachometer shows value=7900 unit=rpm
